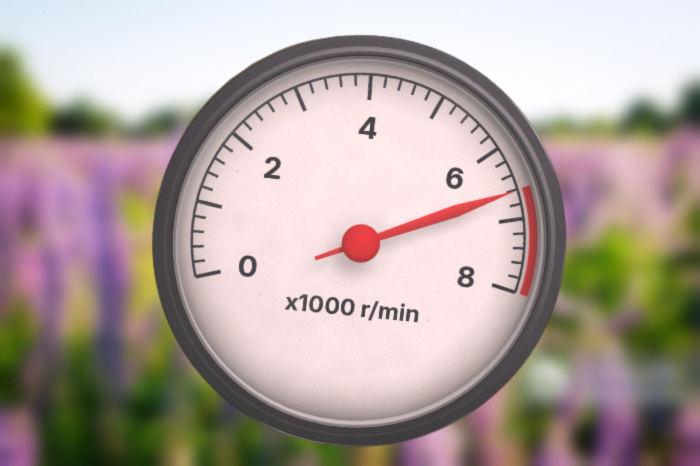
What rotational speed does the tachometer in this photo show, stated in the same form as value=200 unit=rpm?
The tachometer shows value=6600 unit=rpm
